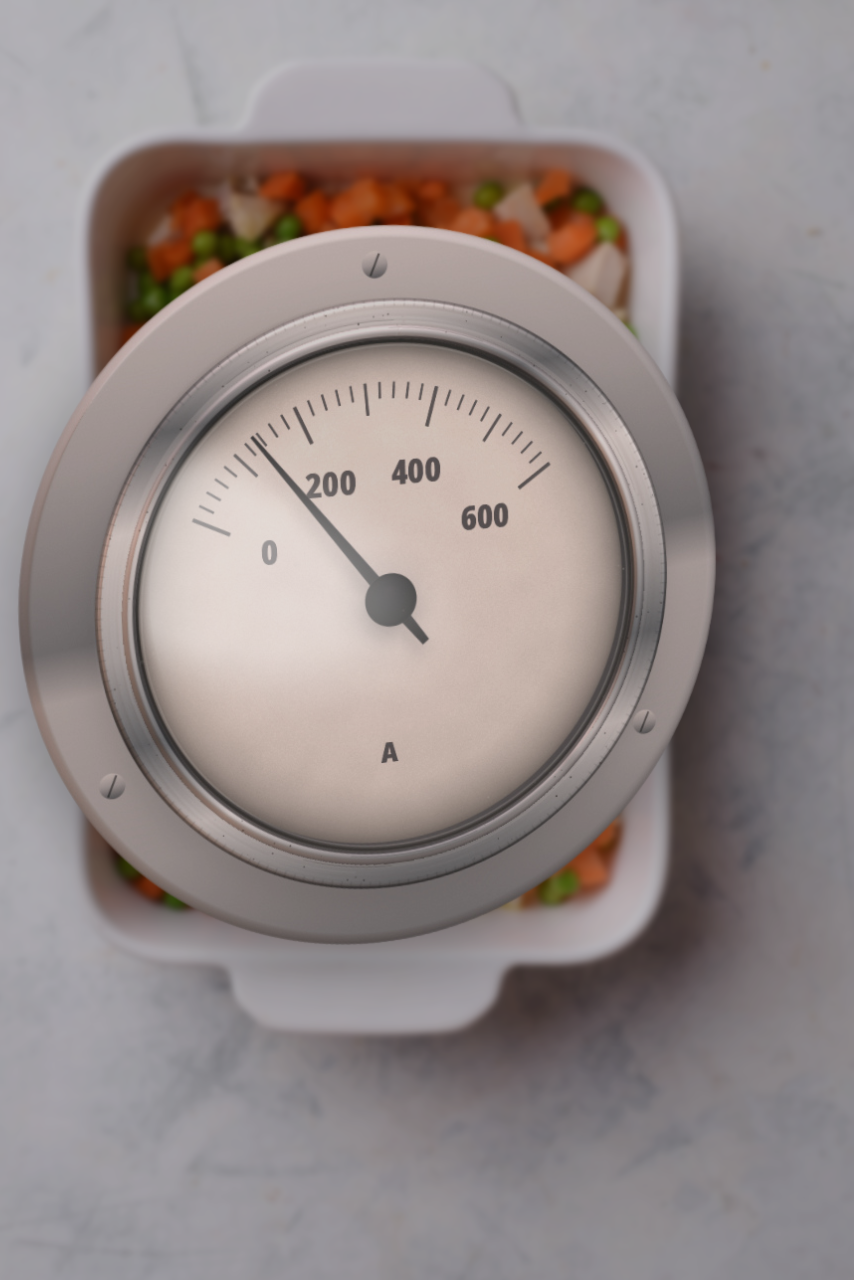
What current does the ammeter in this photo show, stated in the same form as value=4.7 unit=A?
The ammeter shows value=130 unit=A
